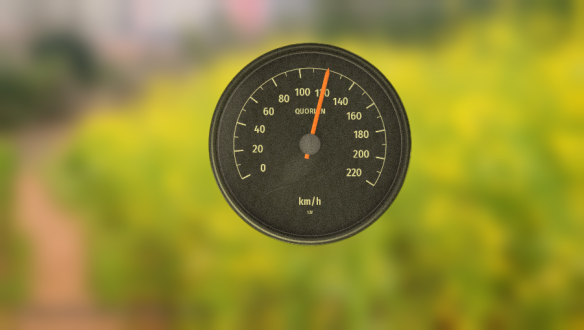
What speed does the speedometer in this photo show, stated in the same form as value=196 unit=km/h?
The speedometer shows value=120 unit=km/h
